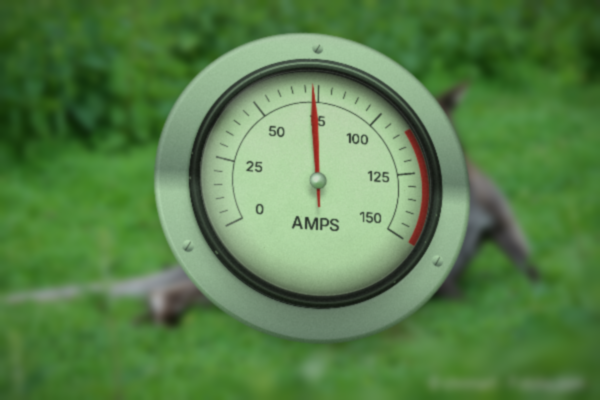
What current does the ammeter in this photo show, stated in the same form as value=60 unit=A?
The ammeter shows value=72.5 unit=A
